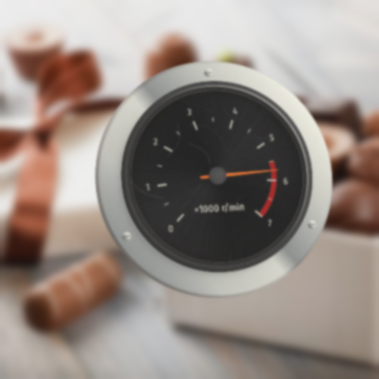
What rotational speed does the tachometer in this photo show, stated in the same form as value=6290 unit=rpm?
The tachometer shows value=5750 unit=rpm
